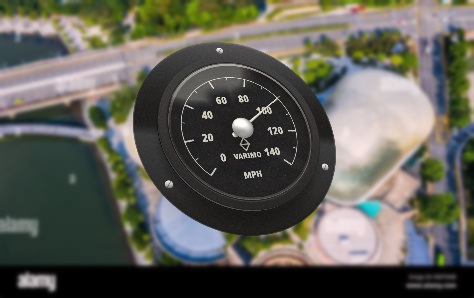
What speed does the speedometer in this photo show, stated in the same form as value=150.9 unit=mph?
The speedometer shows value=100 unit=mph
